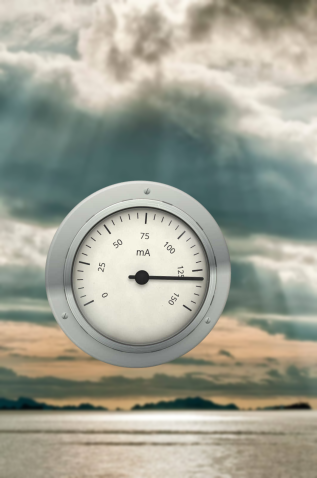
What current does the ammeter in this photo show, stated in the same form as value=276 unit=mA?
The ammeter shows value=130 unit=mA
